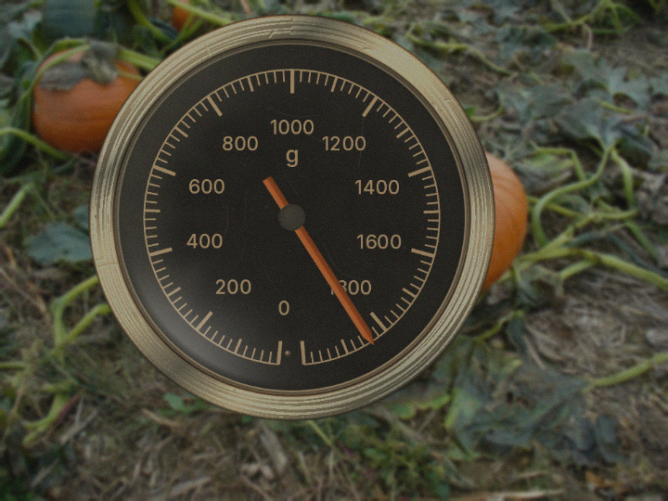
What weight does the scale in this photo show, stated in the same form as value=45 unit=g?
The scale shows value=1840 unit=g
